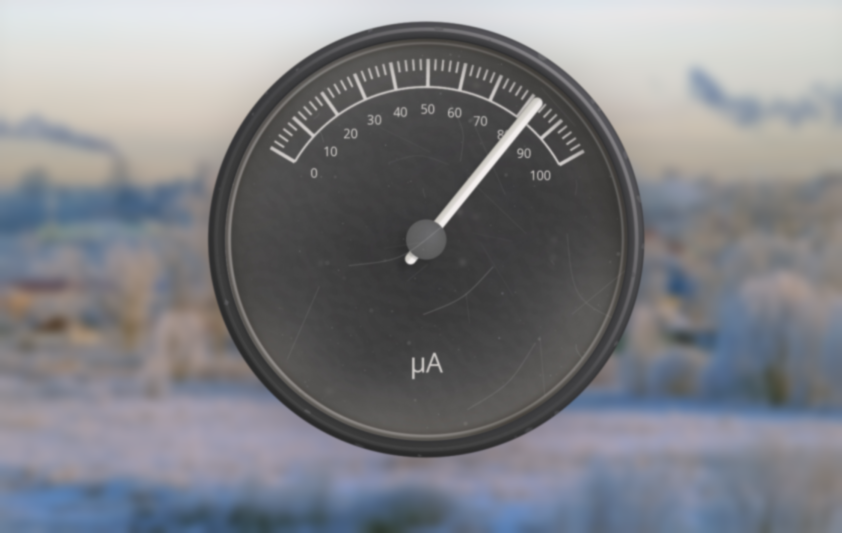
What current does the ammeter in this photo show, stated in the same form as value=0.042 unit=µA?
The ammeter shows value=82 unit=µA
